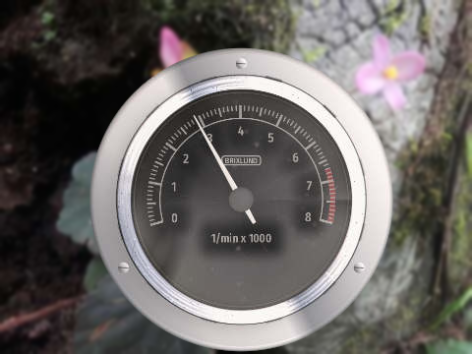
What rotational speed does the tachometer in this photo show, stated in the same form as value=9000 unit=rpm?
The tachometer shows value=2900 unit=rpm
